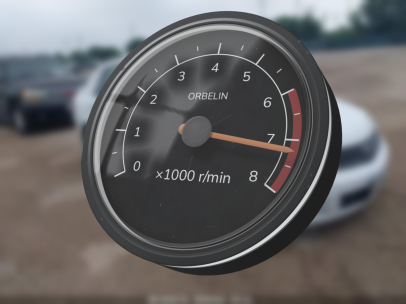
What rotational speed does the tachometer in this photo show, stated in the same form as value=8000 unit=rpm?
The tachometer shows value=7250 unit=rpm
